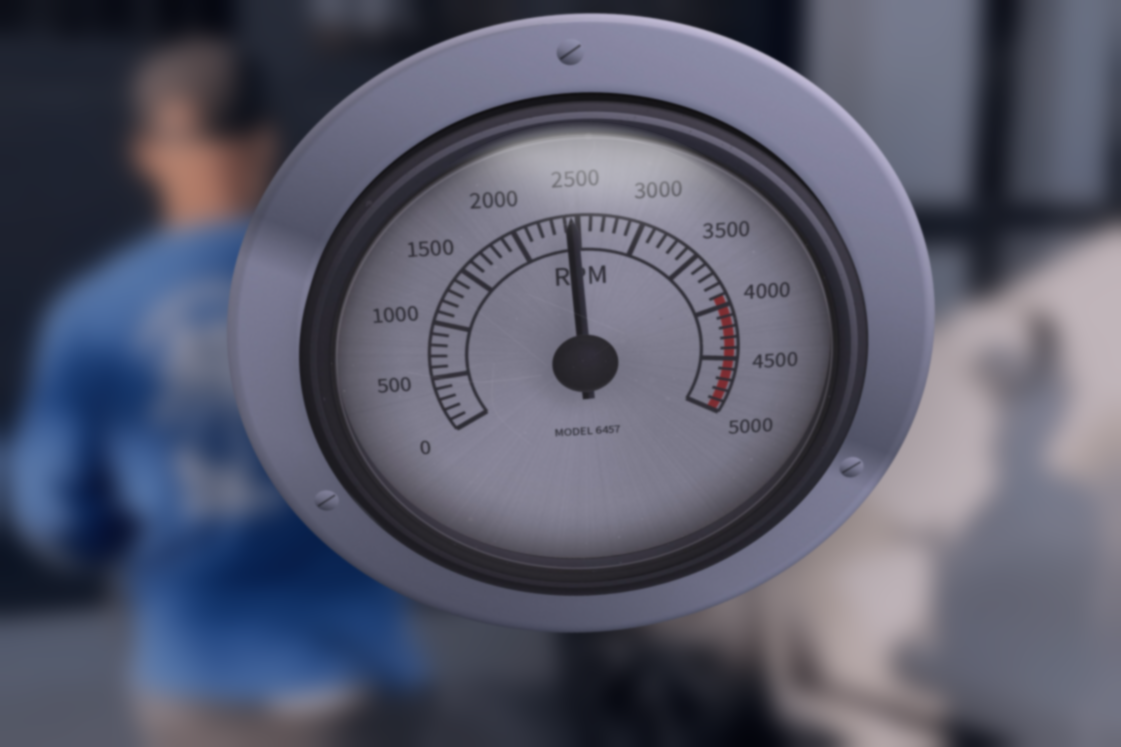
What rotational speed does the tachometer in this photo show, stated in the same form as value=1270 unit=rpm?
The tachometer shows value=2450 unit=rpm
